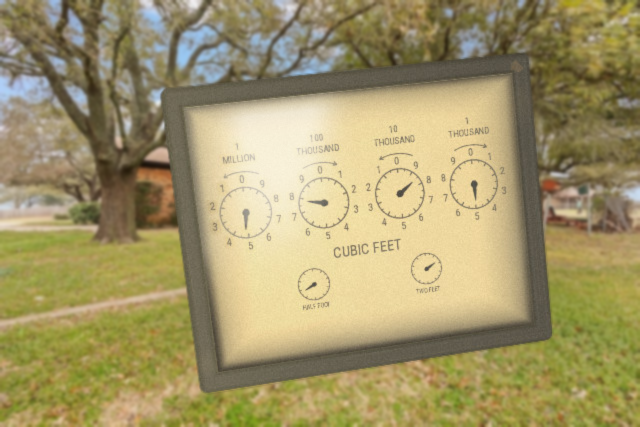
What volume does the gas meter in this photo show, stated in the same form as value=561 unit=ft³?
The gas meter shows value=478500 unit=ft³
